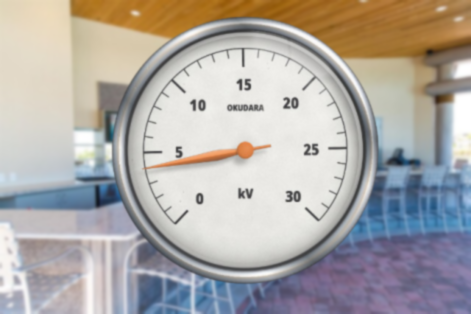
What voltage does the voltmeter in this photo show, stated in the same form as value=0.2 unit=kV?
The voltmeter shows value=4 unit=kV
